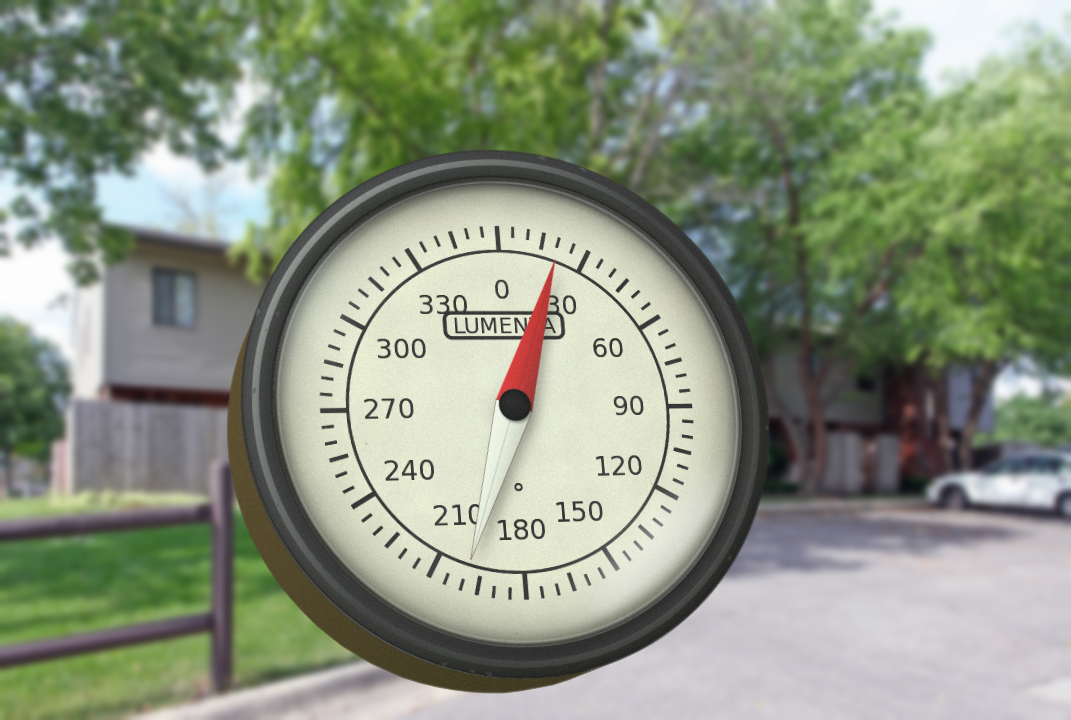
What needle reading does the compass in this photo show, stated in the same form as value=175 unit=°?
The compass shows value=20 unit=°
